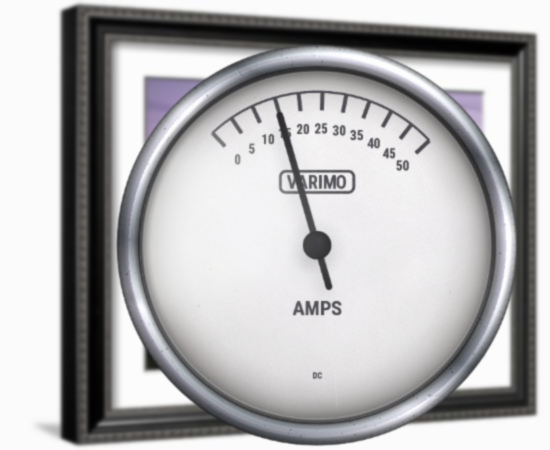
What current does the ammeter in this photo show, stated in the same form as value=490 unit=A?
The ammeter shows value=15 unit=A
